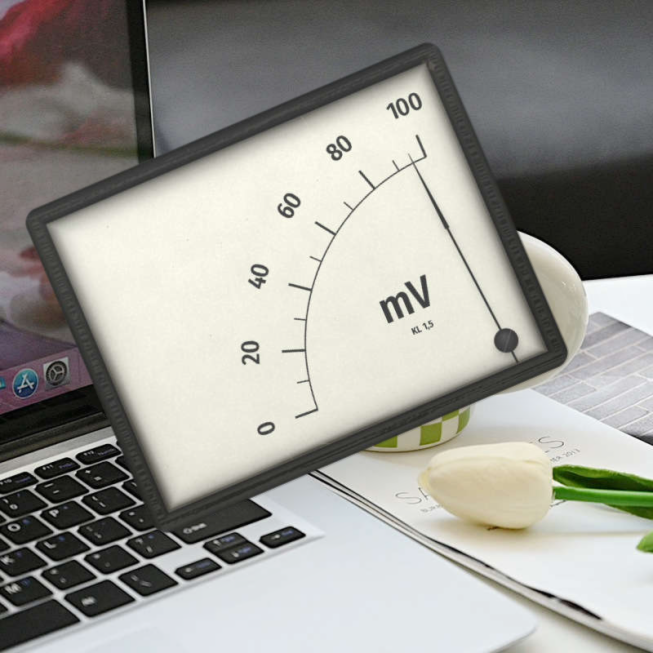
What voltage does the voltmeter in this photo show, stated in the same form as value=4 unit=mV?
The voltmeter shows value=95 unit=mV
